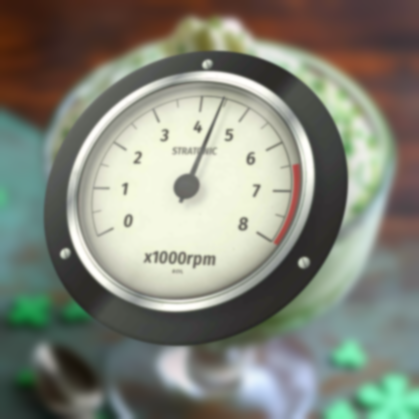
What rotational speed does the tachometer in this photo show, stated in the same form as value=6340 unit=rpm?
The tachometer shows value=4500 unit=rpm
